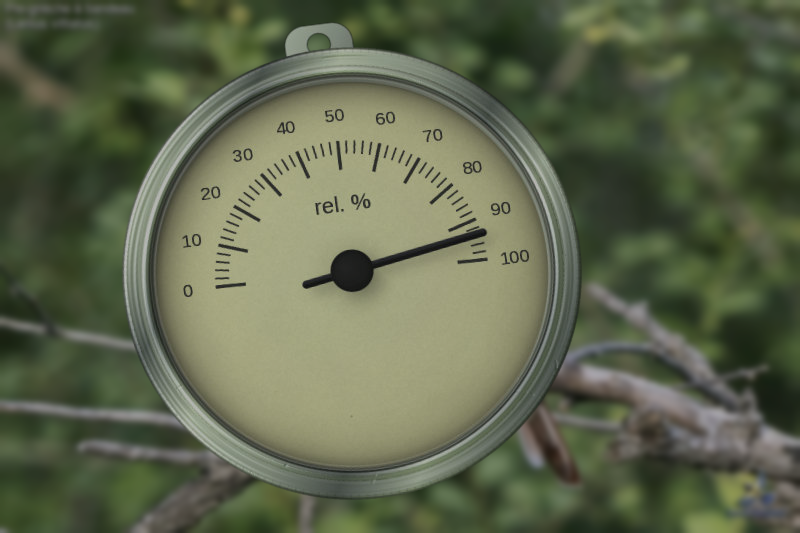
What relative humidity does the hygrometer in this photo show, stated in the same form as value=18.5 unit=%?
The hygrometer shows value=94 unit=%
